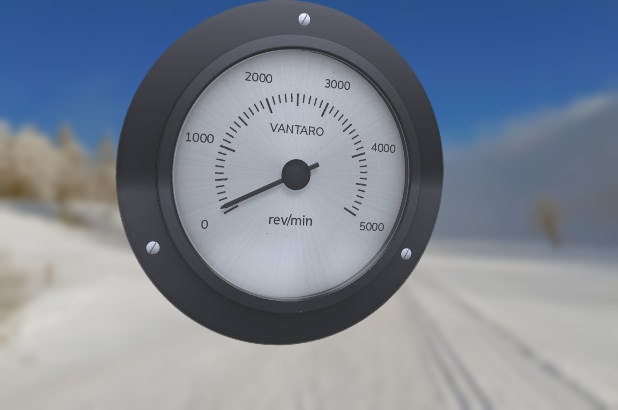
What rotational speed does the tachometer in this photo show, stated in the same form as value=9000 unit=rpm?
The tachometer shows value=100 unit=rpm
